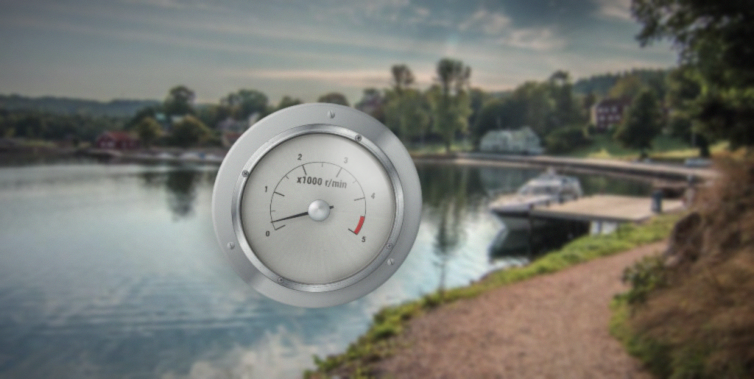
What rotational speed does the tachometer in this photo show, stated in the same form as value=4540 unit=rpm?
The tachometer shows value=250 unit=rpm
